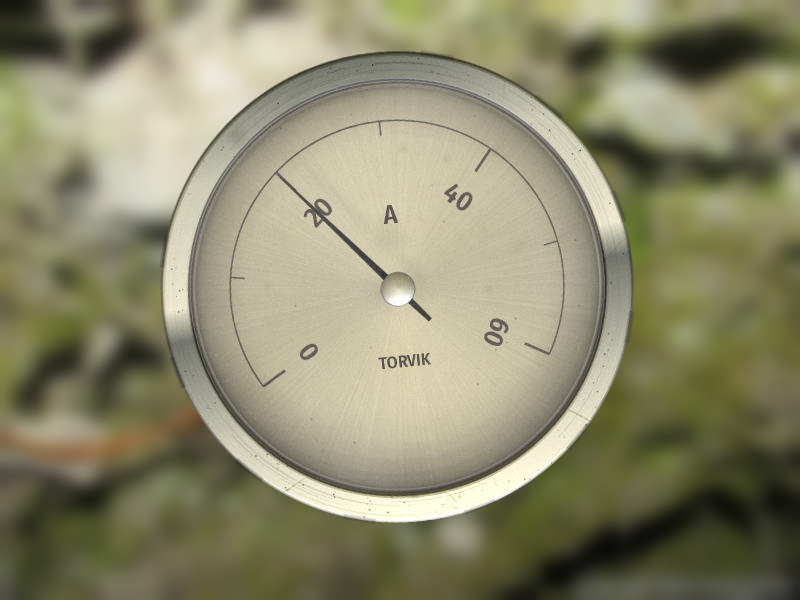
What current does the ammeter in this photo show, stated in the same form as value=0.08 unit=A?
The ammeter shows value=20 unit=A
